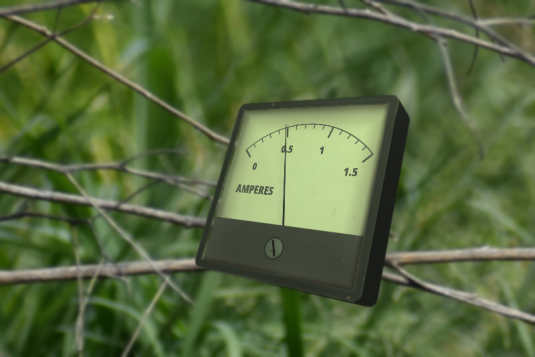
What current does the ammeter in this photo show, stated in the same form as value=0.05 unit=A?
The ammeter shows value=0.5 unit=A
